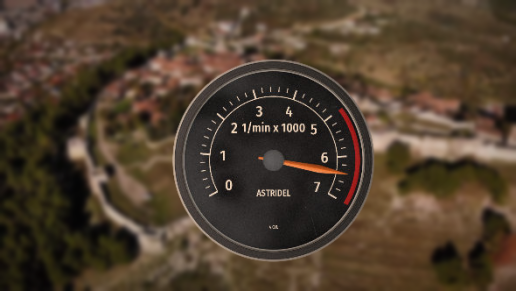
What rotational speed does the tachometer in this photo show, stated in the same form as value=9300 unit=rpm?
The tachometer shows value=6400 unit=rpm
